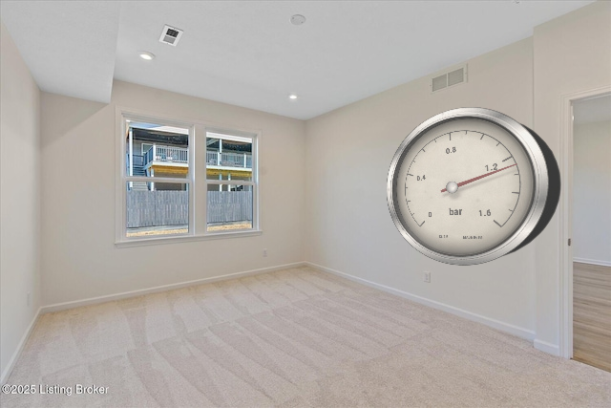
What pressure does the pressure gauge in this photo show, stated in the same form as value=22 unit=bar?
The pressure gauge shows value=1.25 unit=bar
